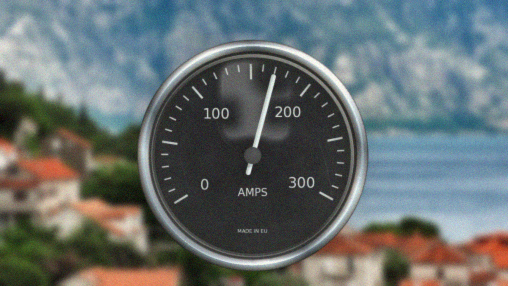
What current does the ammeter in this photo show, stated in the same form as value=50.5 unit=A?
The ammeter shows value=170 unit=A
